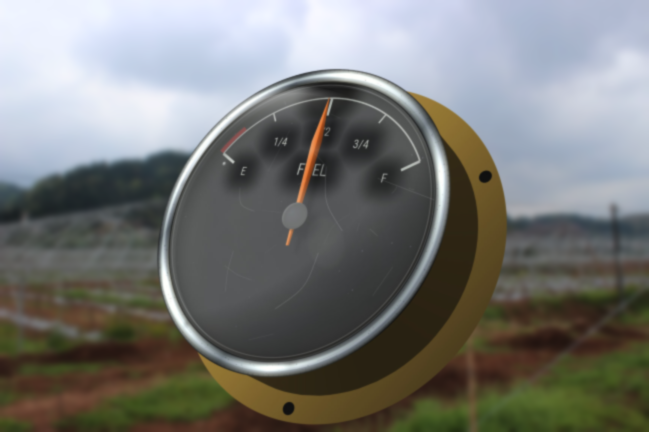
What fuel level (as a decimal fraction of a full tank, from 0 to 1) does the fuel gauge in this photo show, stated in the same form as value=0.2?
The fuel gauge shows value=0.5
